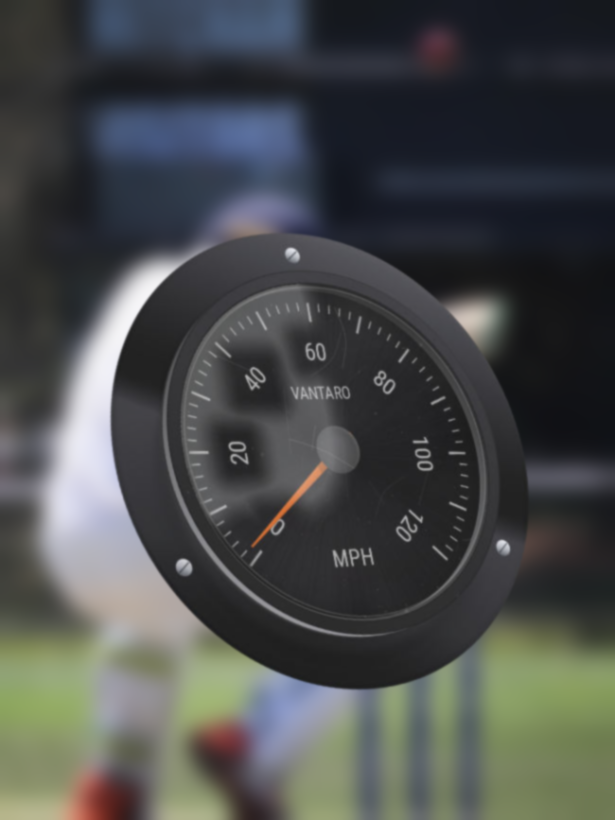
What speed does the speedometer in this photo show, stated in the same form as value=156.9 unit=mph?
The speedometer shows value=2 unit=mph
